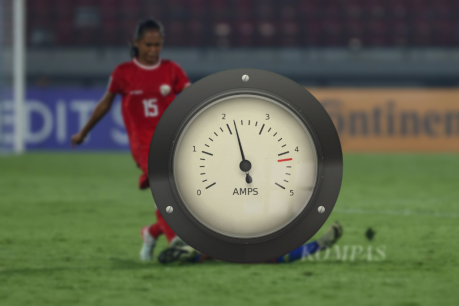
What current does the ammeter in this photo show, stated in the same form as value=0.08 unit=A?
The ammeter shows value=2.2 unit=A
